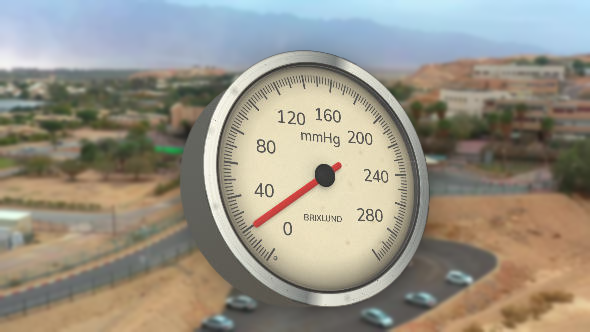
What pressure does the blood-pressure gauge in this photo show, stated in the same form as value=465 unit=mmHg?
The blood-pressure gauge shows value=20 unit=mmHg
